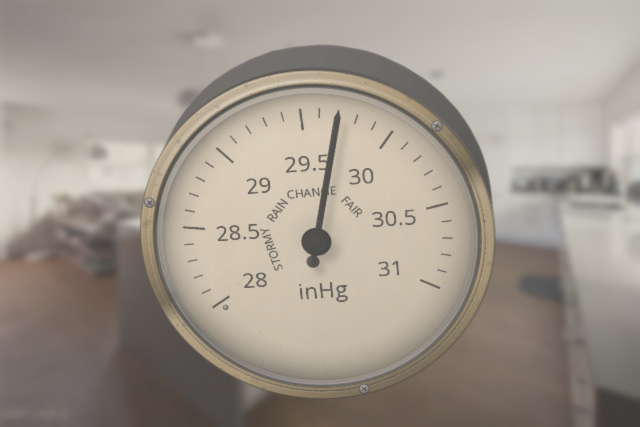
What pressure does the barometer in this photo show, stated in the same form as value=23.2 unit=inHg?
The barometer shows value=29.7 unit=inHg
